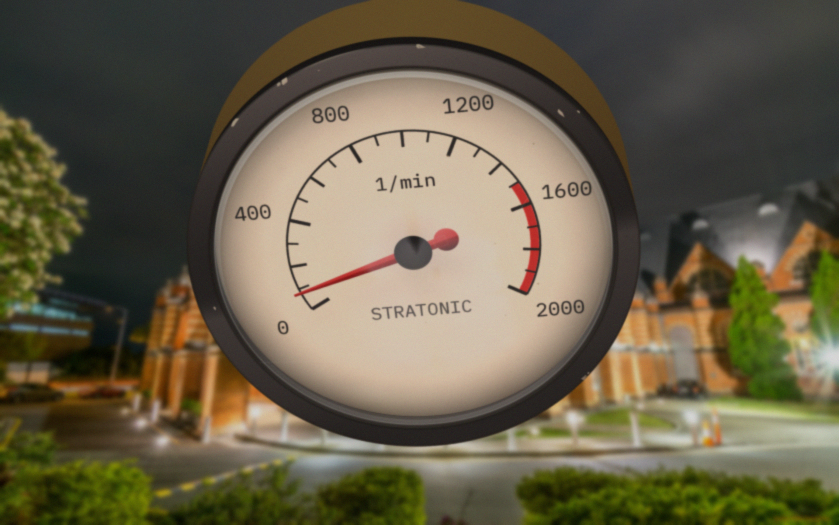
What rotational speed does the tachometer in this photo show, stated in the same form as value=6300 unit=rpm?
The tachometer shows value=100 unit=rpm
